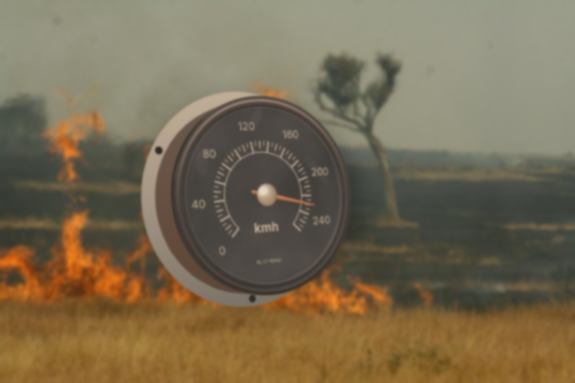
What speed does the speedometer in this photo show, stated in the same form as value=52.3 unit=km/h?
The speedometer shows value=230 unit=km/h
